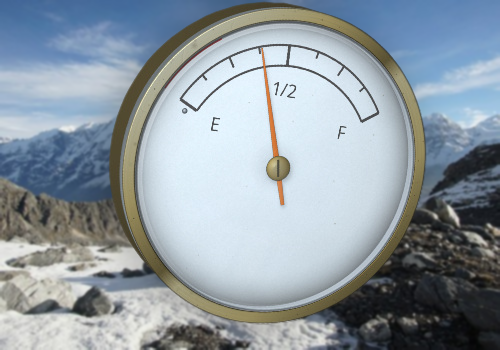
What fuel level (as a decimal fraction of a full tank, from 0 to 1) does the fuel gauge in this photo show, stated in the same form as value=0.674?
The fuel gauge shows value=0.375
